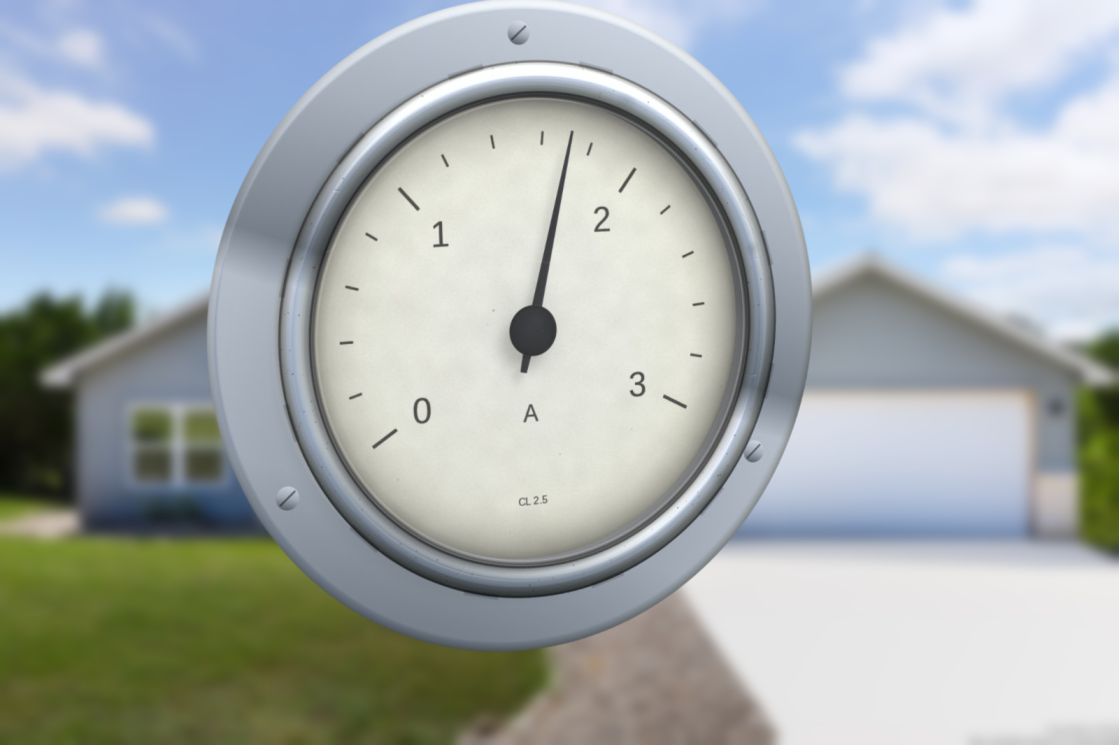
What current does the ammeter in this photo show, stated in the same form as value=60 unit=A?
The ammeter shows value=1.7 unit=A
